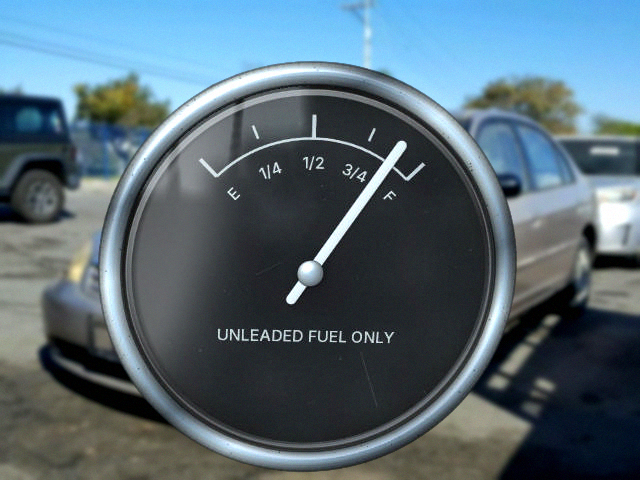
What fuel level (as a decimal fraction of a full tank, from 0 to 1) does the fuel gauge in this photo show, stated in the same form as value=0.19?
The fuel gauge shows value=0.875
